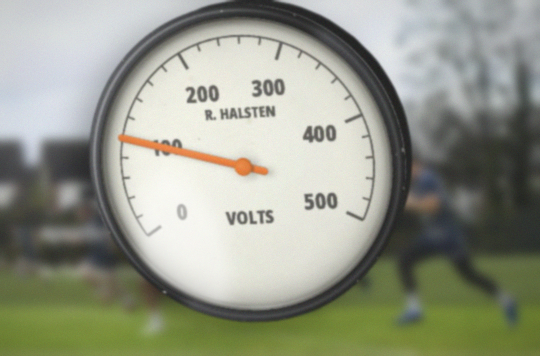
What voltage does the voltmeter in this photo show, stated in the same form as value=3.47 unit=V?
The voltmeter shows value=100 unit=V
